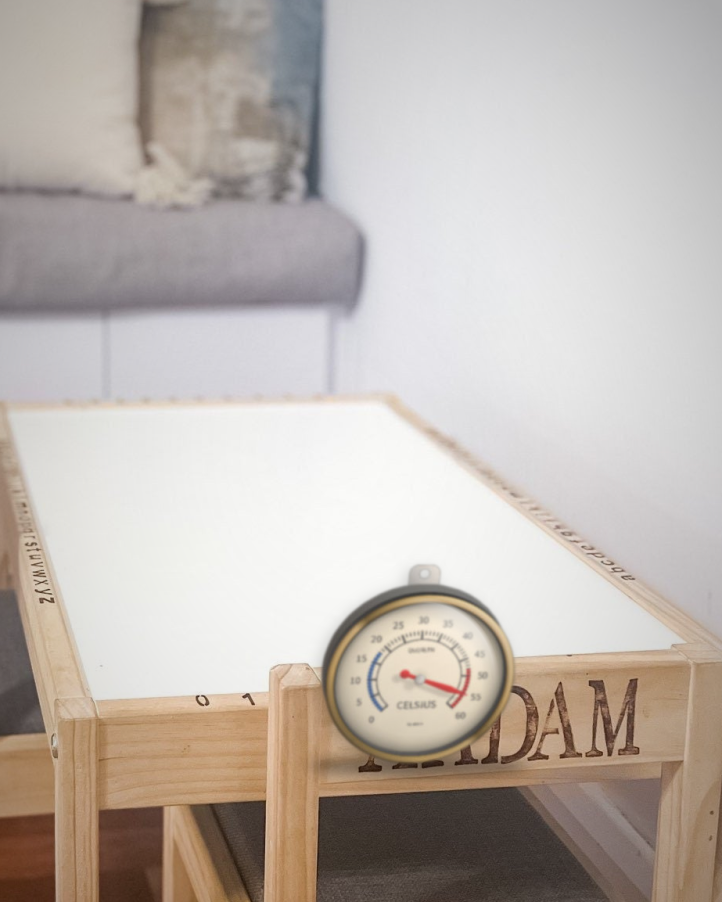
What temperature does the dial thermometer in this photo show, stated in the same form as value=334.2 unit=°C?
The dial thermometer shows value=55 unit=°C
